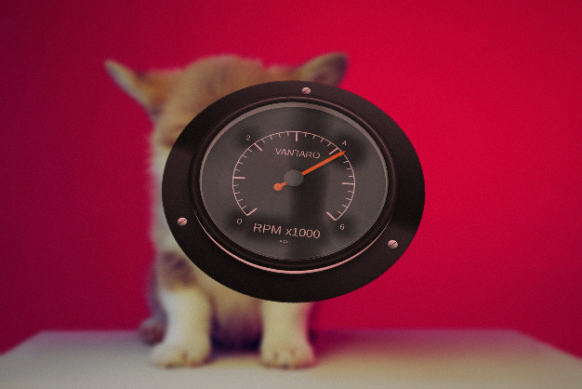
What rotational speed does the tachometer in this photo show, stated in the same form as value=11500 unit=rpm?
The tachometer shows value=4200 unit=rpm
